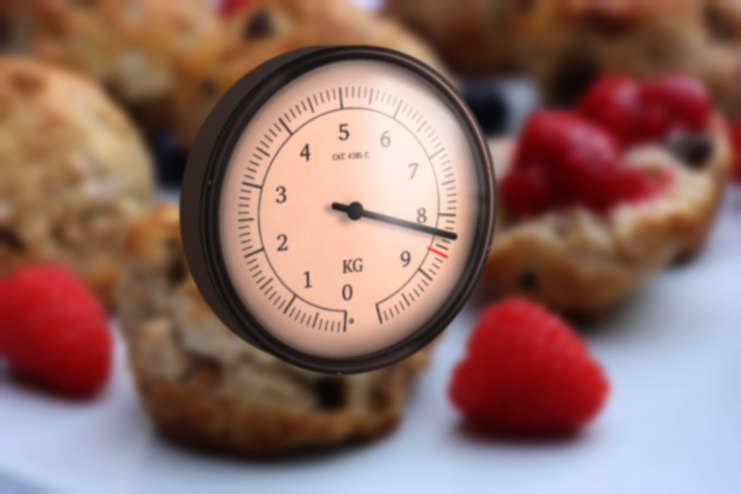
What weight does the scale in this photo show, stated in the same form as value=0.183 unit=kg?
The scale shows value=8.3 unit=kg
